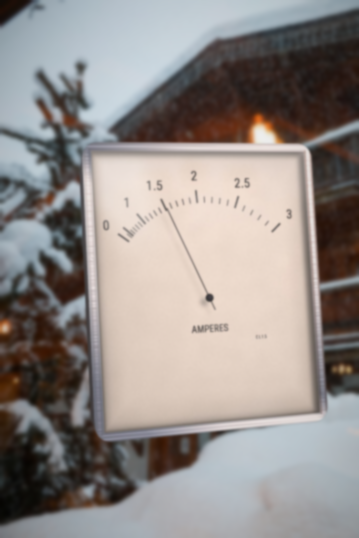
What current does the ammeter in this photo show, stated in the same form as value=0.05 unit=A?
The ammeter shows value=1.5 unit=A
